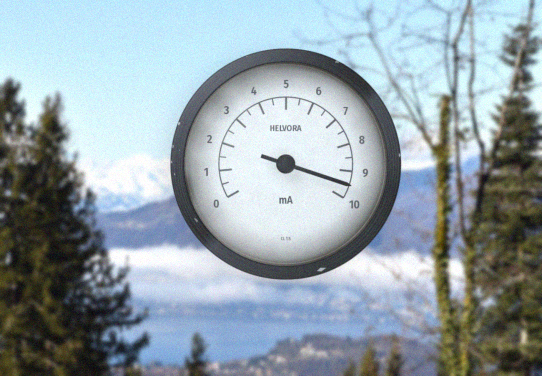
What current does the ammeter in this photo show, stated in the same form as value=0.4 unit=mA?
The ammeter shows value=9.5 unit=mA
